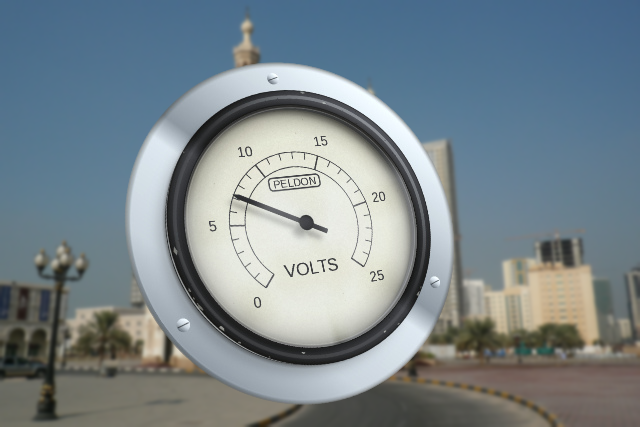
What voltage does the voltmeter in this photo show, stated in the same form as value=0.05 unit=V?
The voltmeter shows value=7 unit=V
